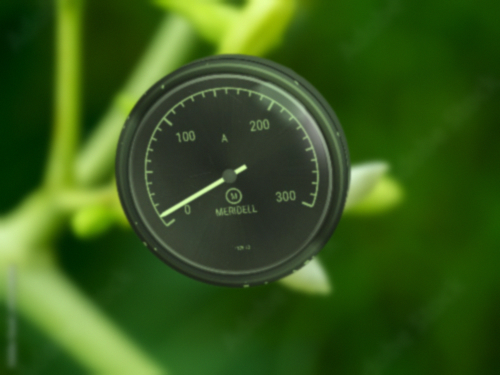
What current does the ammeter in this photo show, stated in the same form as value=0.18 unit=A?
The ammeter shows value=10 unit=A
